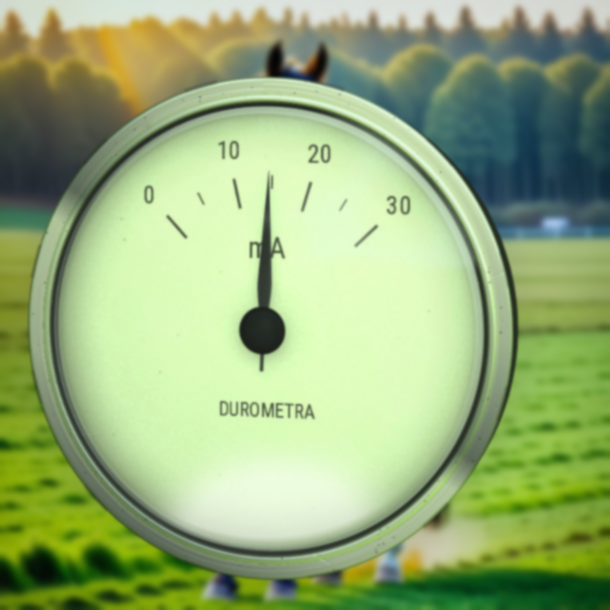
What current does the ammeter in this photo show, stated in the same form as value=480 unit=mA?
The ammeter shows value=15 unit=mA
